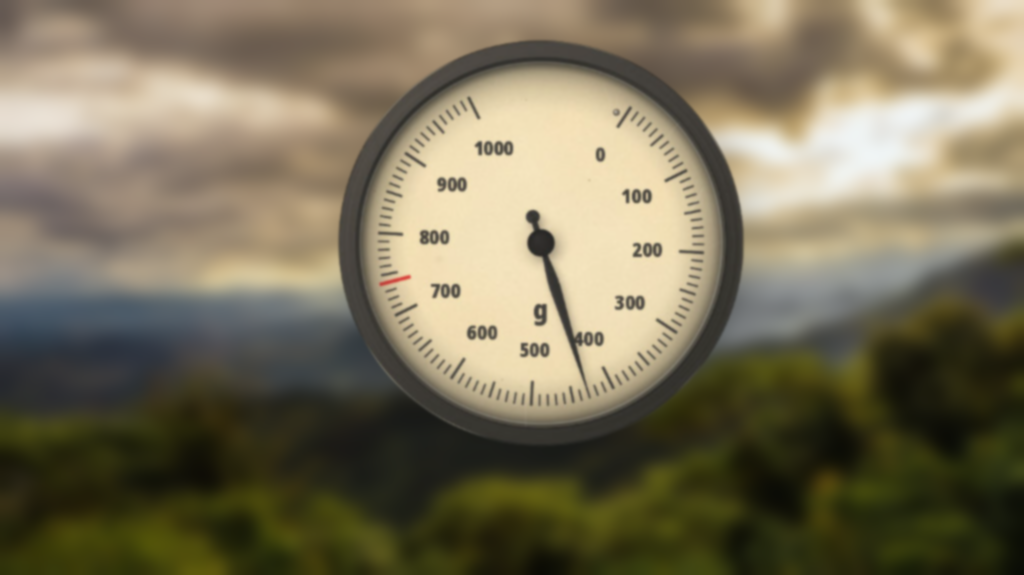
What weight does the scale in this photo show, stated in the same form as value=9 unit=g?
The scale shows value=430 unit=g
